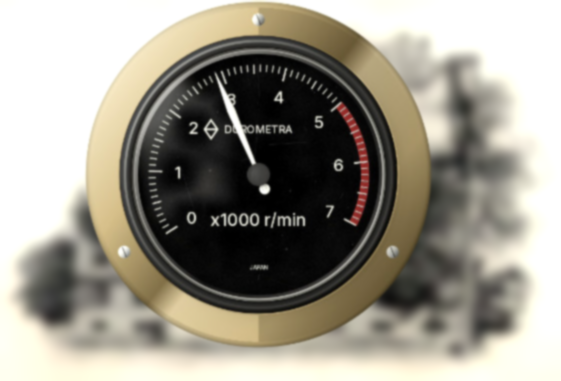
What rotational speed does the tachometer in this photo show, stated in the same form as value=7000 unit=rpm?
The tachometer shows value=2900 unit=rpm
